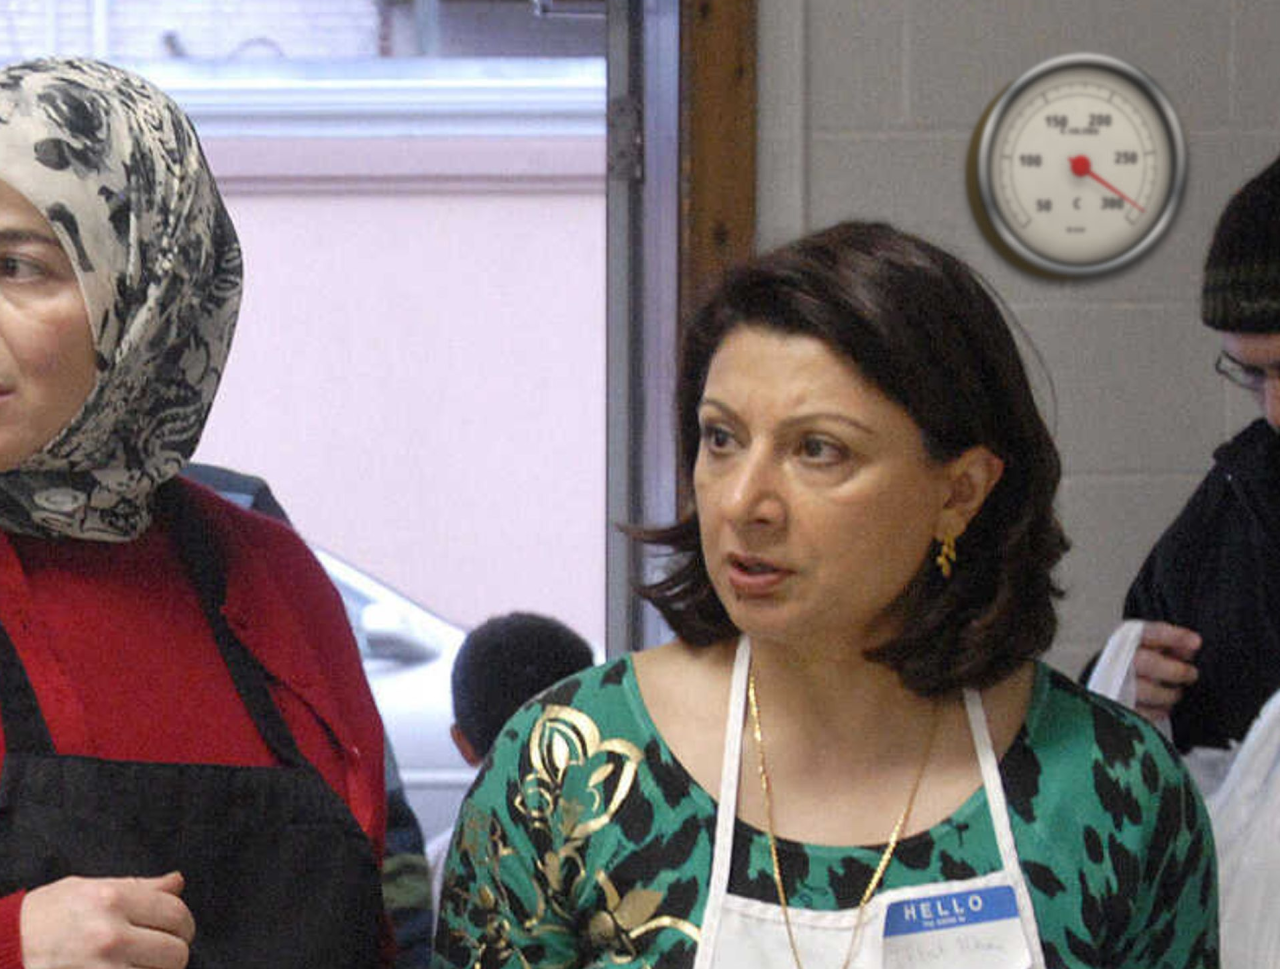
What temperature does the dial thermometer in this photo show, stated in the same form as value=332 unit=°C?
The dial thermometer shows value=290 unit=°C
